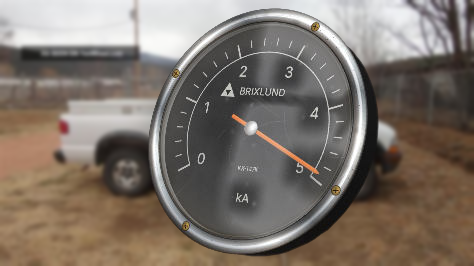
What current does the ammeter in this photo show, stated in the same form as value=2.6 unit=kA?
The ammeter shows value=4.9 unit=kA
